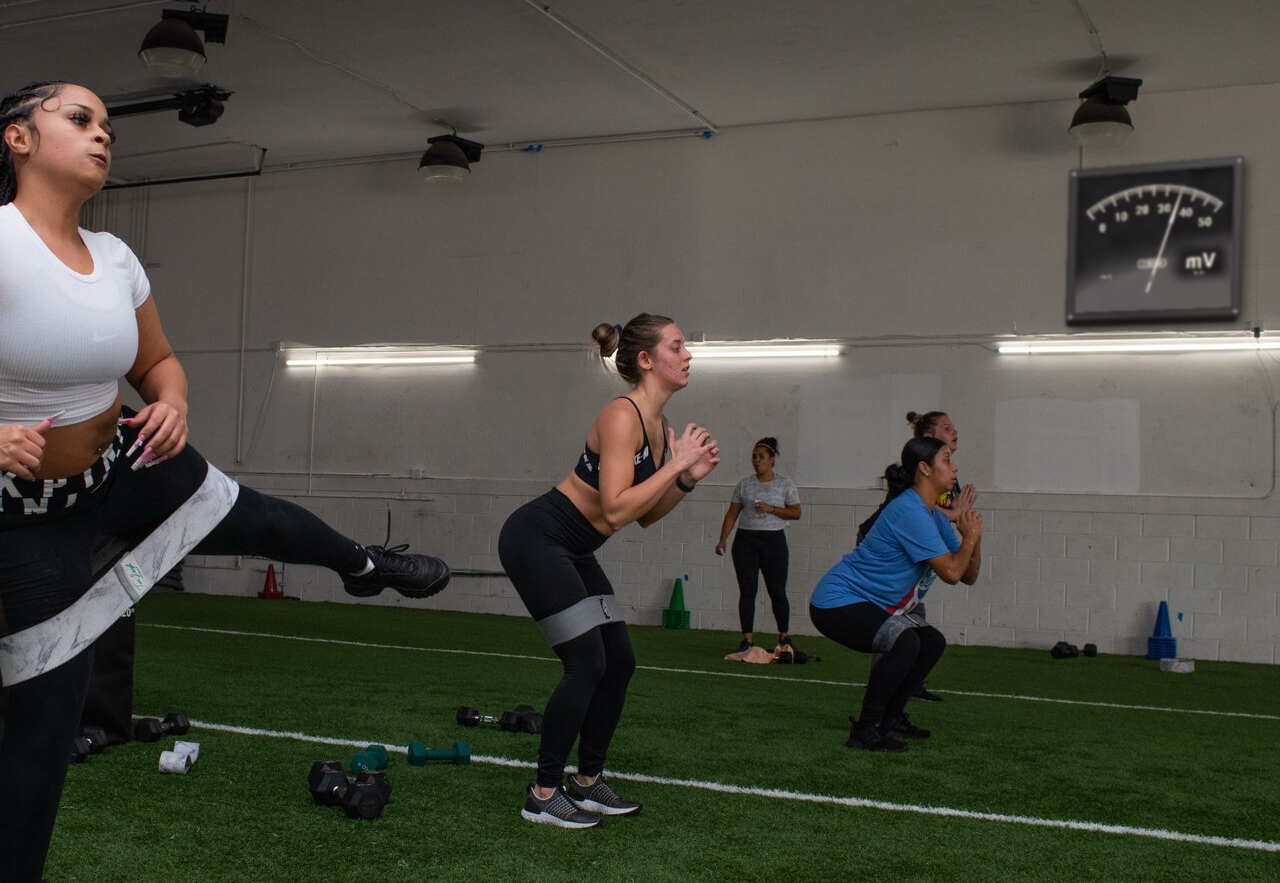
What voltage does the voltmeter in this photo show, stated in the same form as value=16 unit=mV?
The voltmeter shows value=35 unit=mV
